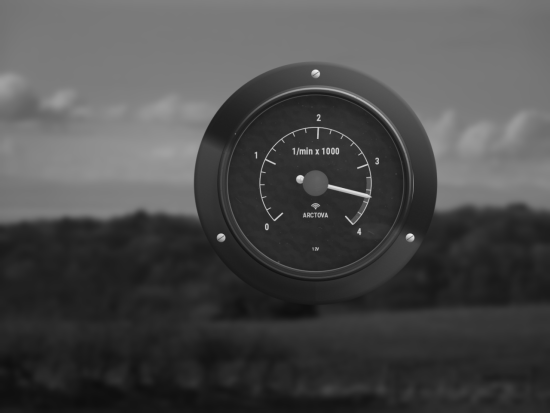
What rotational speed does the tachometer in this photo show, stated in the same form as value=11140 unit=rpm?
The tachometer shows value=3500 unit=rpm
